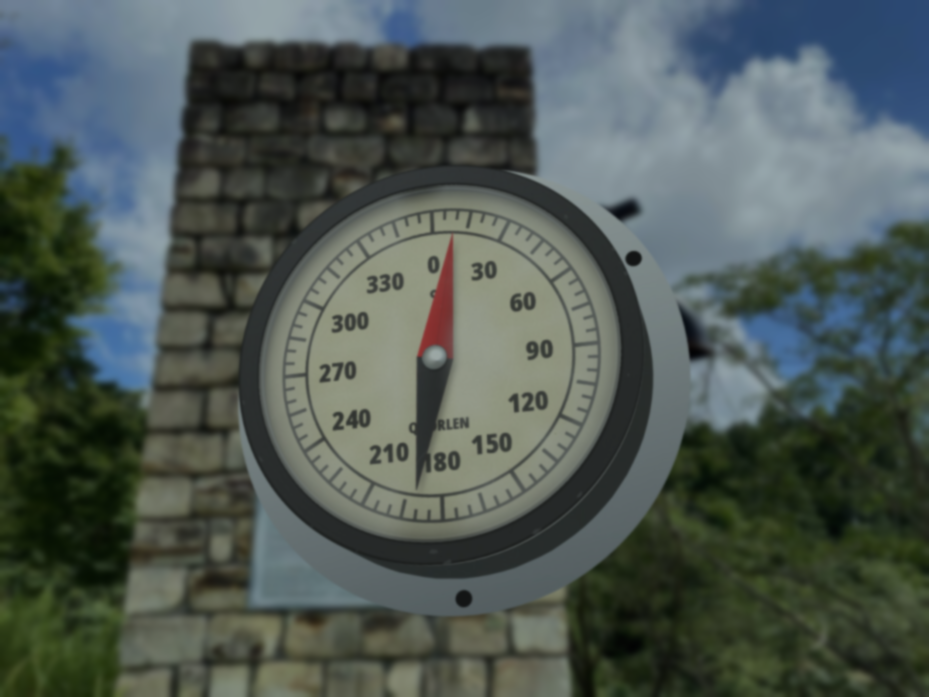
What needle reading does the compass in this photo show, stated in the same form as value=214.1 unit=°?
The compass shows value=10 unit=°
